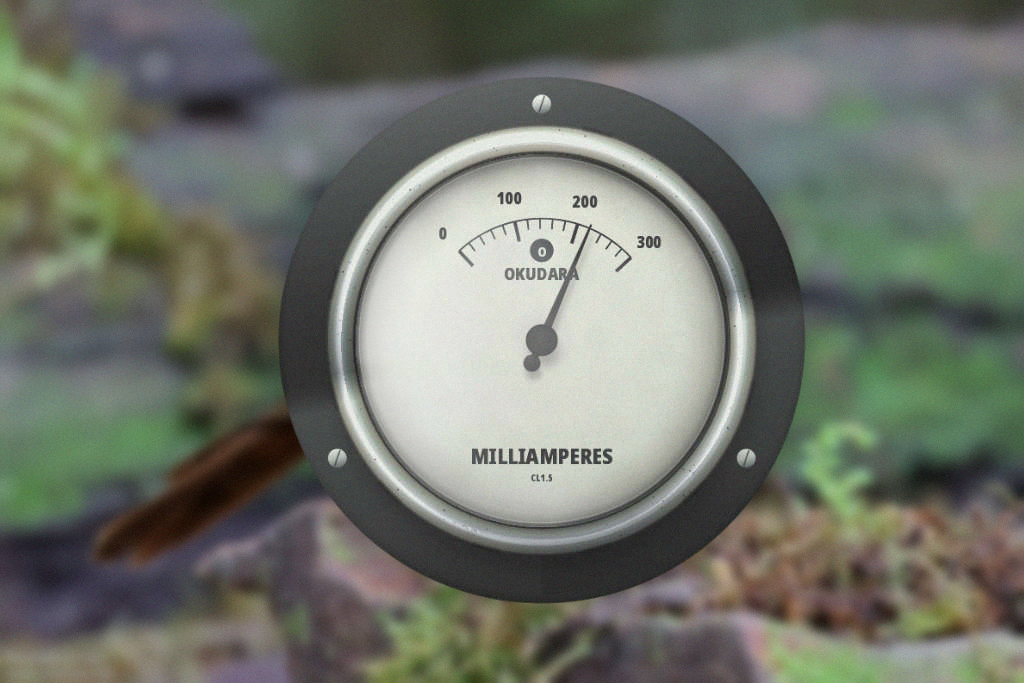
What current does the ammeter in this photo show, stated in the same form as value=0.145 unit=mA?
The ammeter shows value=220 unit=mA
